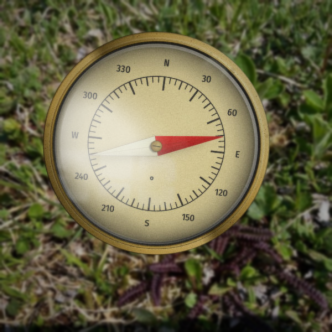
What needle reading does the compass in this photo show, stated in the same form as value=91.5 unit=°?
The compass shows value=75 unit=°
